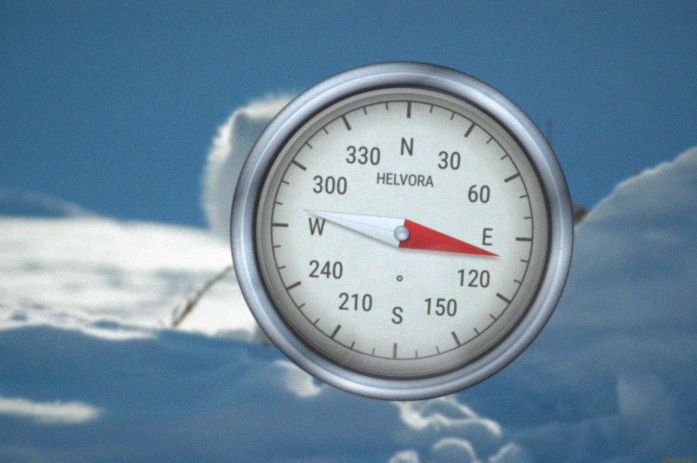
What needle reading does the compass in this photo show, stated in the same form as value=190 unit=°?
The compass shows value=100 unit=°
